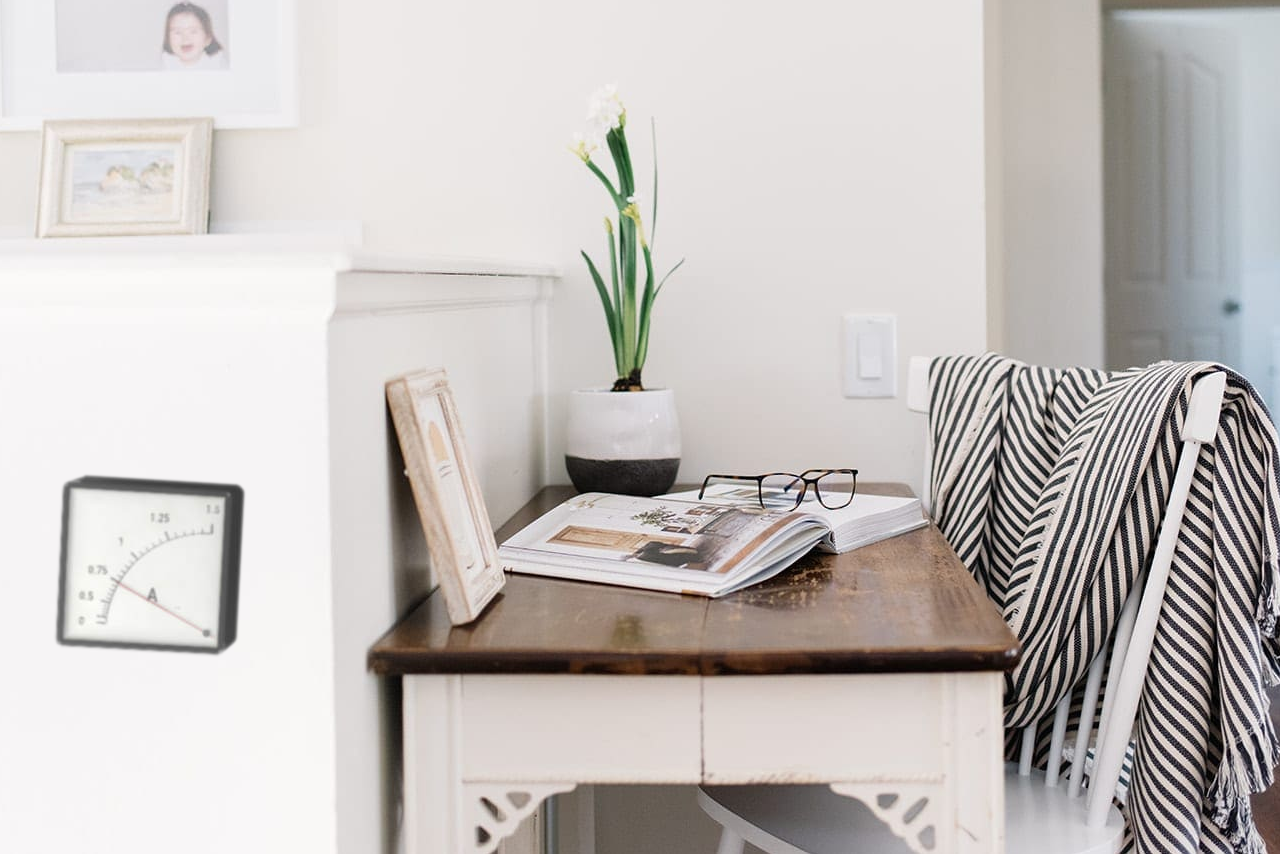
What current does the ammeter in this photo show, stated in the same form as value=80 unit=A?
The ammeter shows value=0.75 unit=A
